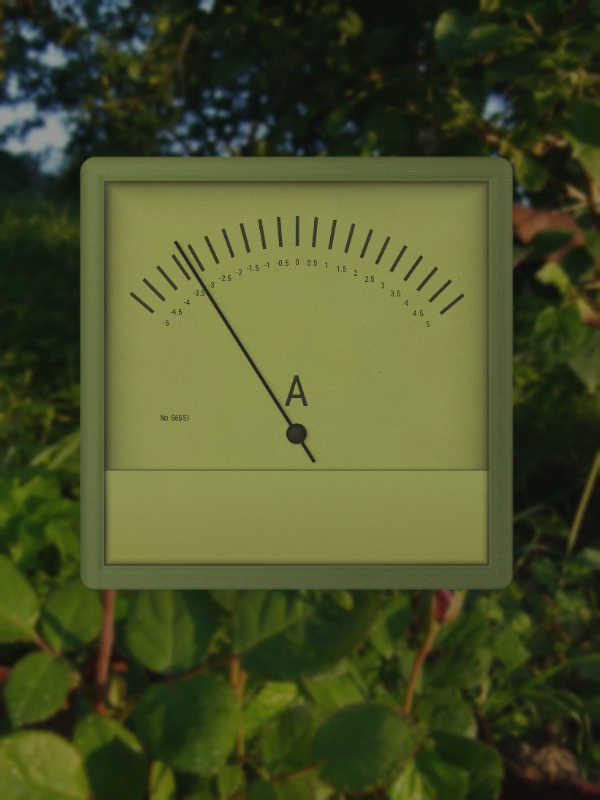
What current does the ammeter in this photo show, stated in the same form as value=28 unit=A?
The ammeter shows value=-3.25 unit=A
